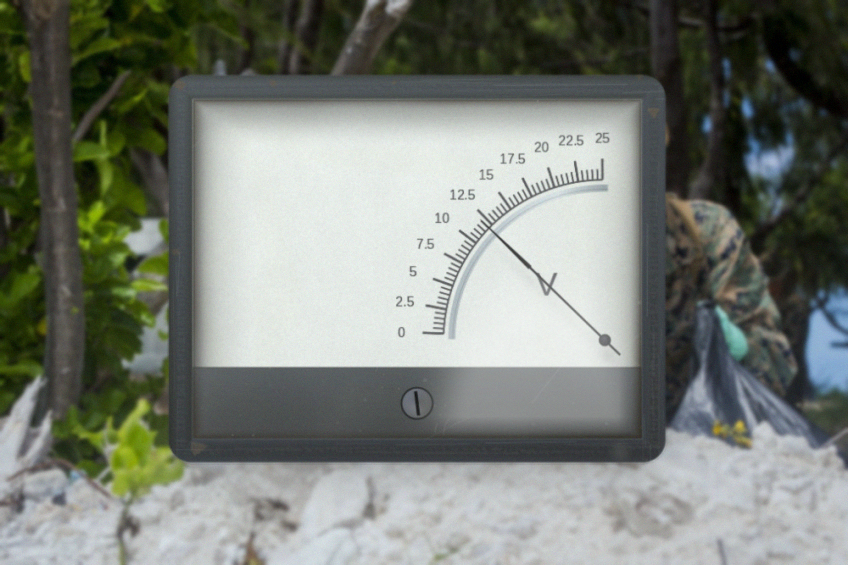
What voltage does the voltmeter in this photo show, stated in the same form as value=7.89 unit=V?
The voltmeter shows value=12 unit=V
